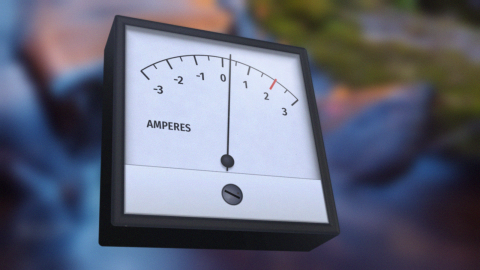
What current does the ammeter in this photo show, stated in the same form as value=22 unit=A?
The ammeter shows value=0.25 unit=A
